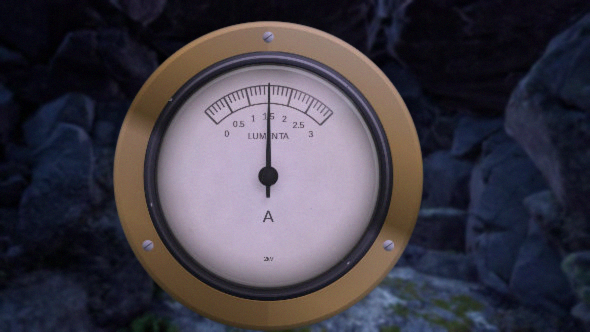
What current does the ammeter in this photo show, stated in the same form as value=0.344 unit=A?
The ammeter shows value=1.5 unit=A
